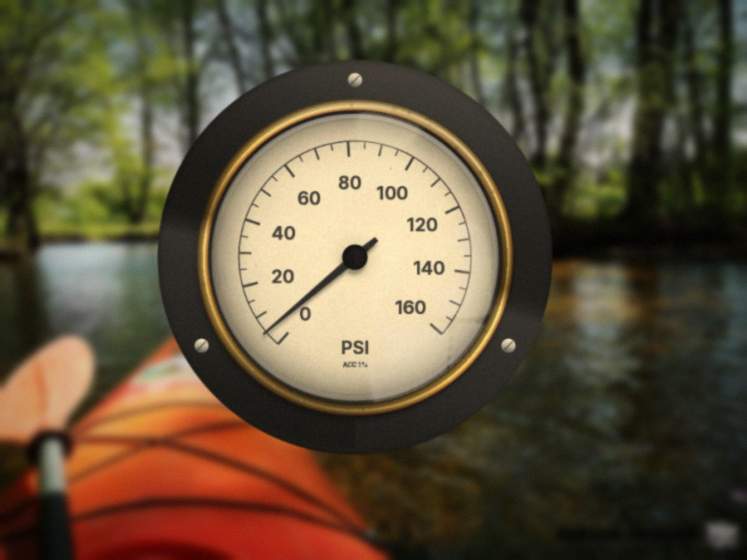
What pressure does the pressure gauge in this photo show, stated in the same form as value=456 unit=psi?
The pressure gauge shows value=5 unit=psi
